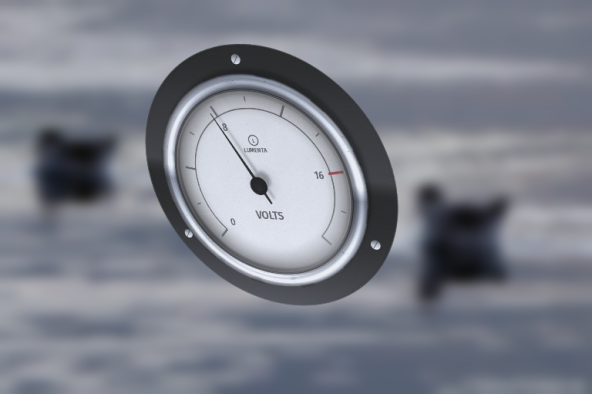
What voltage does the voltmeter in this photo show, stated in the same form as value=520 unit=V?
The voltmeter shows value=8 unit=V
